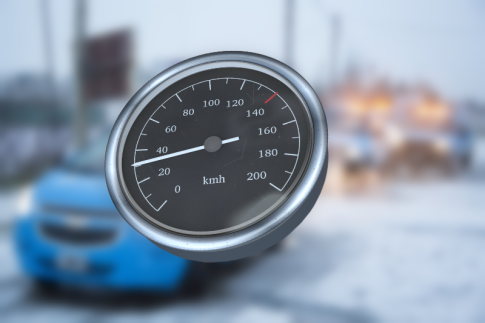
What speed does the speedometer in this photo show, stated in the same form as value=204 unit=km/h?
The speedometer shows value=30 unit=km/h
